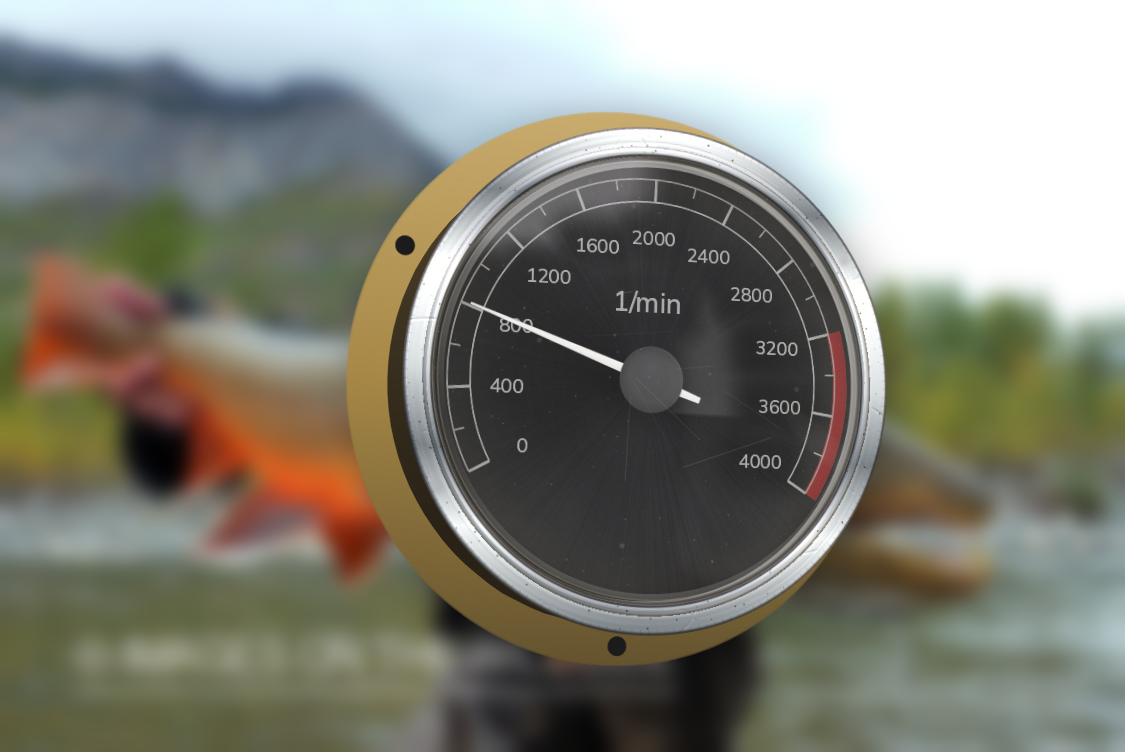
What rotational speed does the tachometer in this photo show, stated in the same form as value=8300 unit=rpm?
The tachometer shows value=800 unit=rpm
